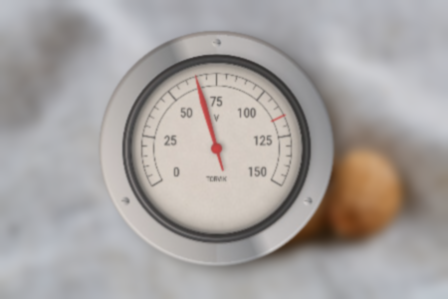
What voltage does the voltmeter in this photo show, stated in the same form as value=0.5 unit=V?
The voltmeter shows value=65 unit=V
